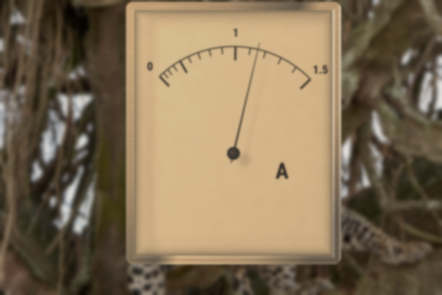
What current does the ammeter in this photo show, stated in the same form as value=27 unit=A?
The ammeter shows value=1.15 unit=A
